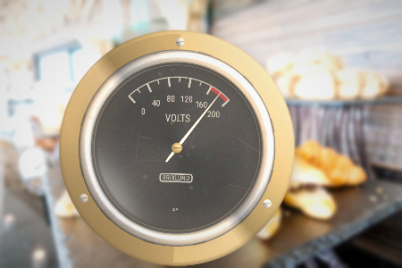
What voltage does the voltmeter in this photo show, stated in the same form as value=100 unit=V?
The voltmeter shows value=180 unit=V
